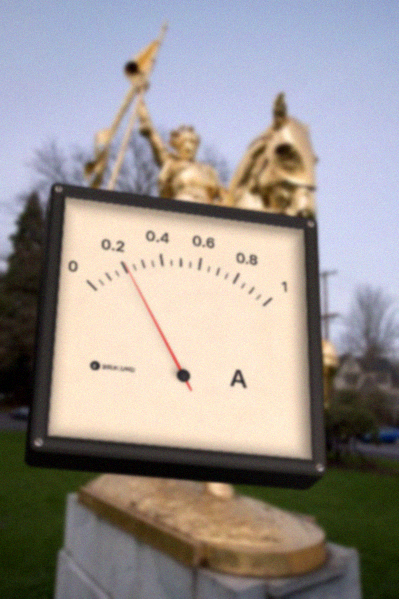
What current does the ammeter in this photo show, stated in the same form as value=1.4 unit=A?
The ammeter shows value=0.2 unit=A
